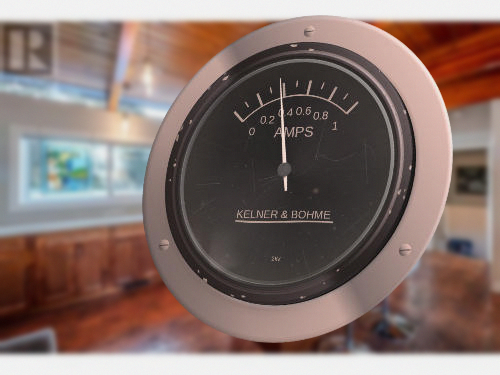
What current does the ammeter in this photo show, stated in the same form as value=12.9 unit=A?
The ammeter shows value=0.4 unit=A
